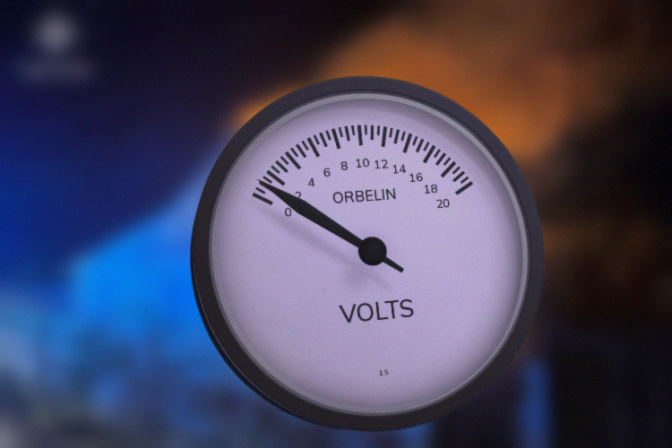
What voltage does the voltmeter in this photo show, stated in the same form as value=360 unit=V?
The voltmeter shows value=1 unit=V
